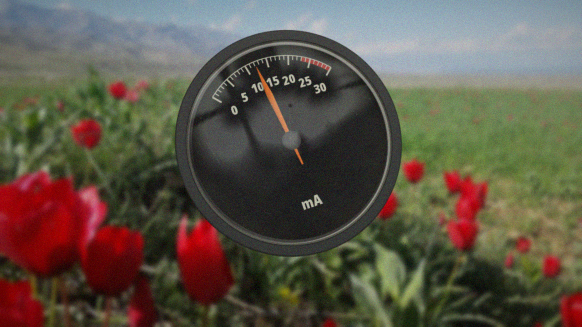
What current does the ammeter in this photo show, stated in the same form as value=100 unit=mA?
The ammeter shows value=12 unit=mA
